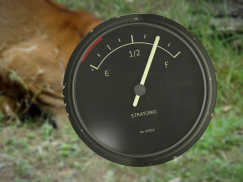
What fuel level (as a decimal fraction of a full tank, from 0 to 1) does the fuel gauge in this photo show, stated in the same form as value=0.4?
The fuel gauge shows value=0.75
